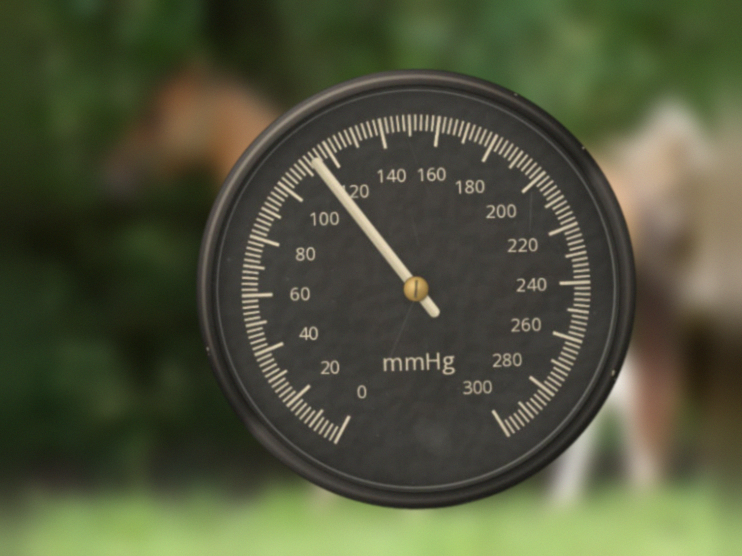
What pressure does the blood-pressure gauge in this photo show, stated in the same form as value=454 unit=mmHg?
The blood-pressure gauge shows value=114 unit=mmHg
